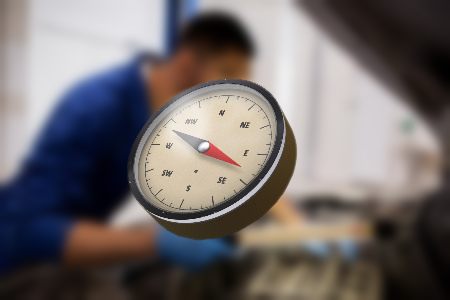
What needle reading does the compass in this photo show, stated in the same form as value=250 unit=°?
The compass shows value=110 unit=°
